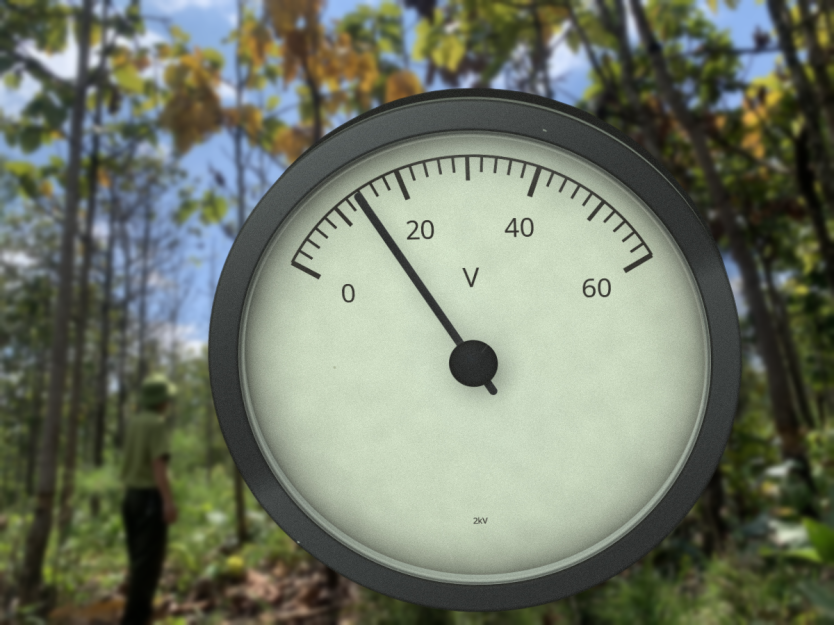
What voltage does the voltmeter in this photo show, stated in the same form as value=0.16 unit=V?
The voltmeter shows value=14 unit=V
